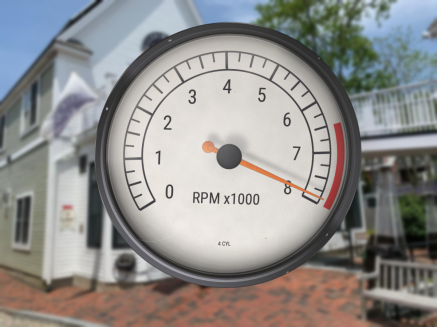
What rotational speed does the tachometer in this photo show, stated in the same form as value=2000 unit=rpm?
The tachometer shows value=7875 unit=rpm
